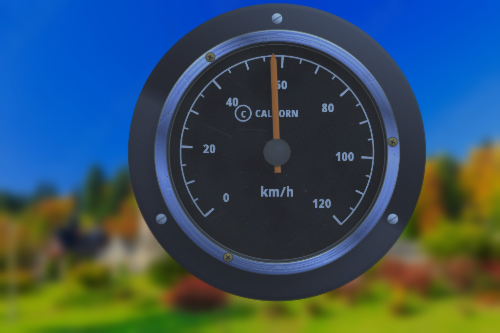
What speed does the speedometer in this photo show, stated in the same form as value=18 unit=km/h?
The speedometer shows value=57.5 unit=km/h
